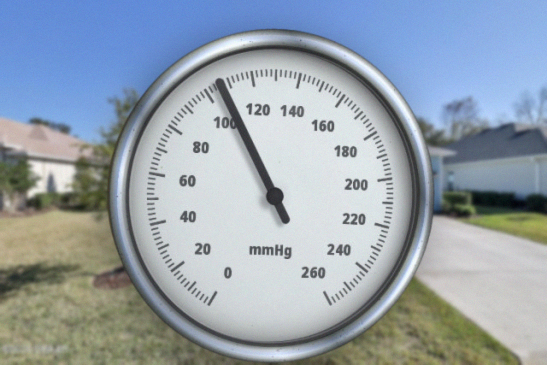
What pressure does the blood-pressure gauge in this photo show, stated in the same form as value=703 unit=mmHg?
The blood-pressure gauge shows value=106 unit=mmHg
